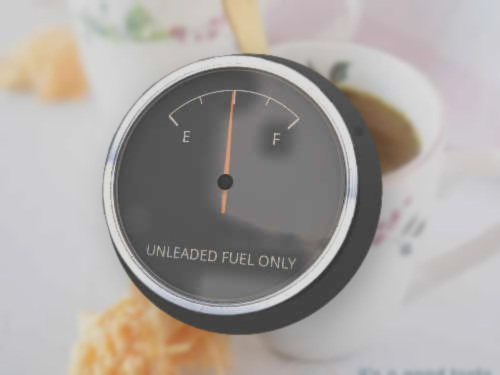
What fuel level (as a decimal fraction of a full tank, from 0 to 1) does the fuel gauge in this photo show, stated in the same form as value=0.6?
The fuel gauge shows value=0.5
